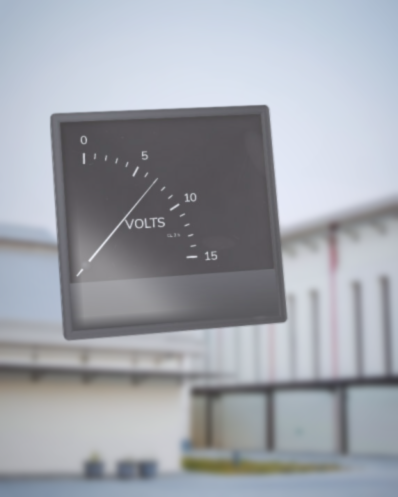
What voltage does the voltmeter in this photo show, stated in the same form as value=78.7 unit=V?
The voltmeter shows value=7 unit=V
